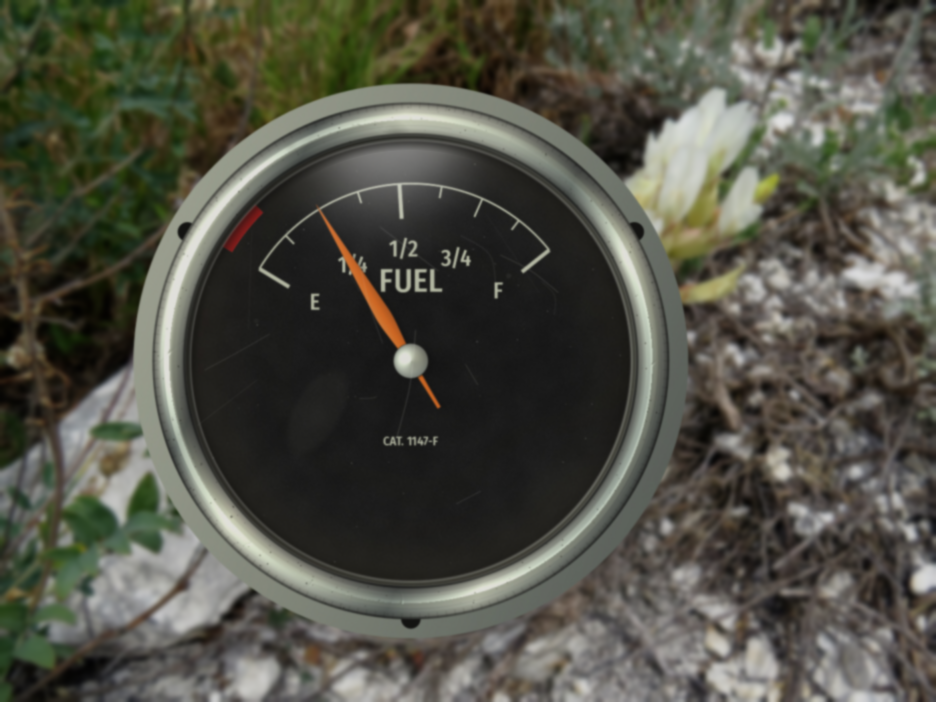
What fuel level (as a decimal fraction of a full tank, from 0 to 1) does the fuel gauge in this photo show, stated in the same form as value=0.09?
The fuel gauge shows value=0.25
